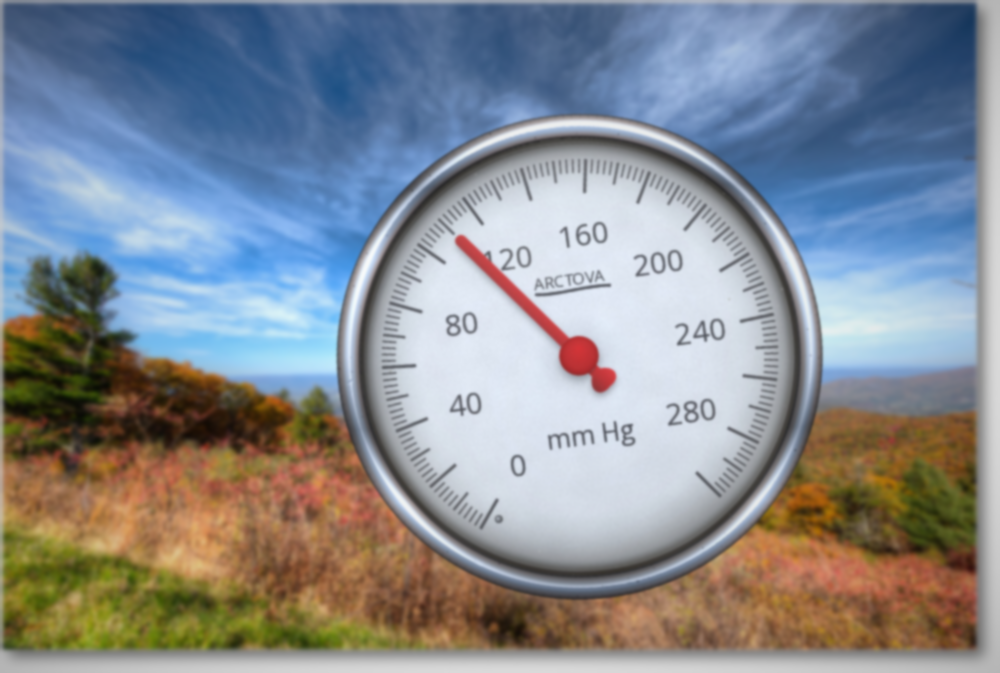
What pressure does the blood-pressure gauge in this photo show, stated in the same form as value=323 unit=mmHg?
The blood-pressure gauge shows value=110 unit=mmHg
